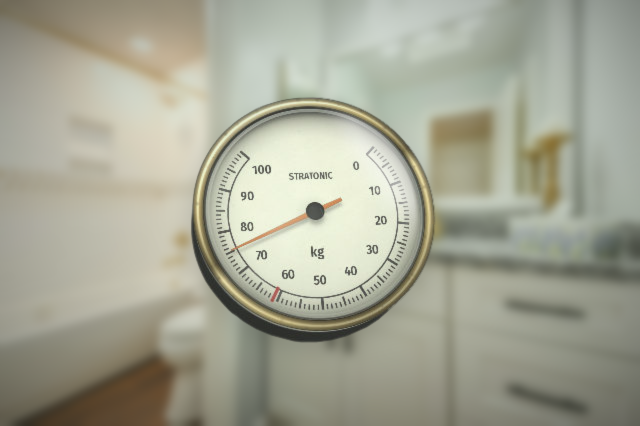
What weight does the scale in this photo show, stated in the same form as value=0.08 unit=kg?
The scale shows value=75 unit=kg
